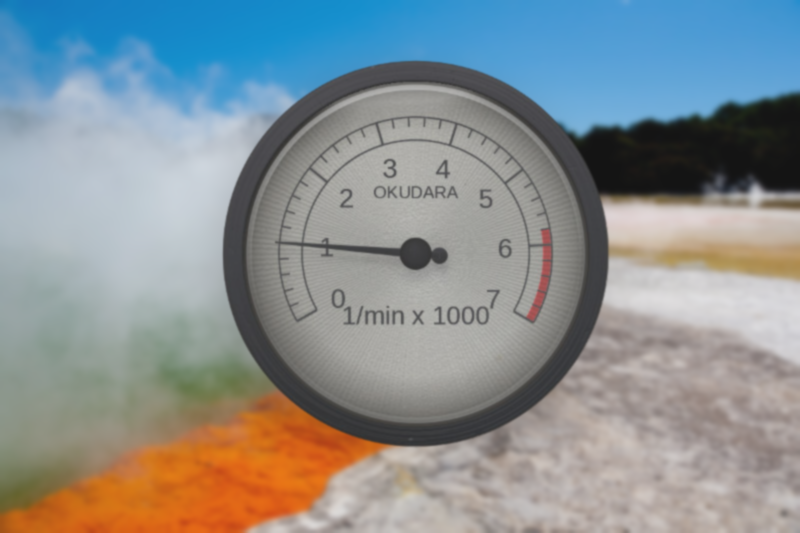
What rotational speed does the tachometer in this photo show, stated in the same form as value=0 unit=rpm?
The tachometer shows value=1000 unit=rpm
